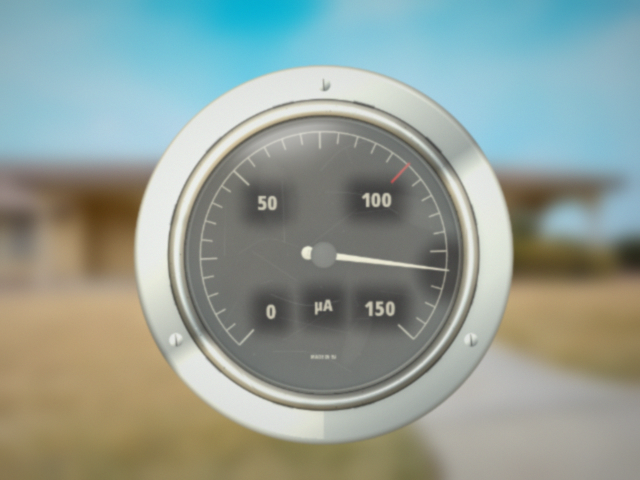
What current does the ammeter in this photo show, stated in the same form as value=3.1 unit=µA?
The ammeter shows value=130 unit=µA
